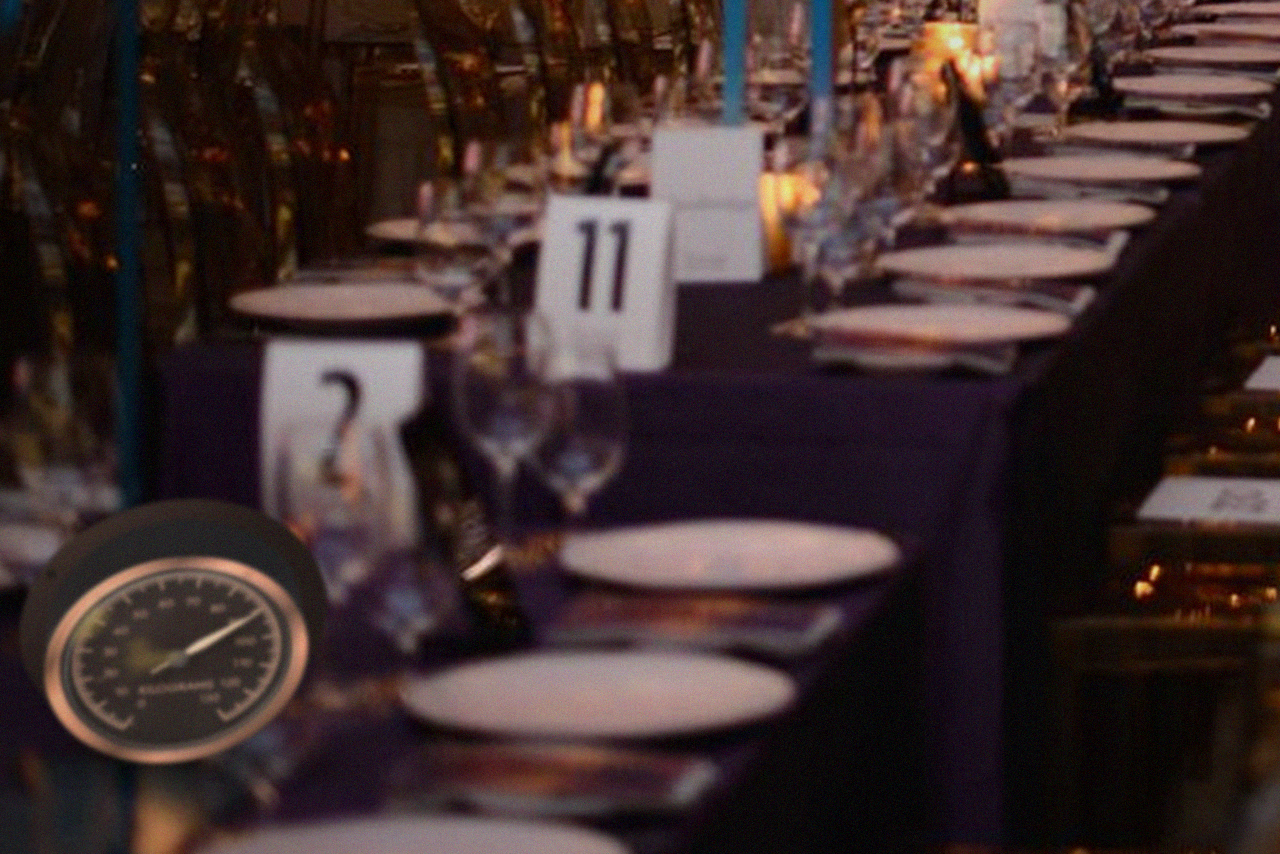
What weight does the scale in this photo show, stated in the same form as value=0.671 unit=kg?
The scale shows value=90 unit=kg
